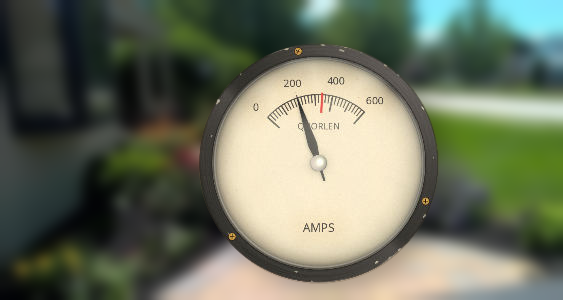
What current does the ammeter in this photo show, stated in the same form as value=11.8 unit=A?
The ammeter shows value=200 unit=A
